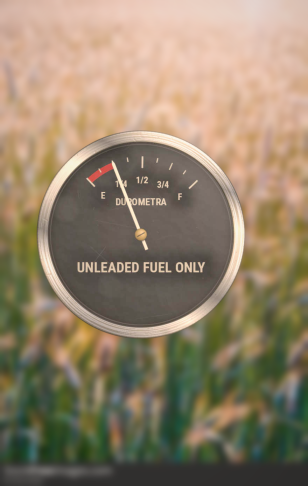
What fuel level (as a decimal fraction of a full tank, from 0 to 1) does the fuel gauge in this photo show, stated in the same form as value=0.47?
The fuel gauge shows value=0.25
